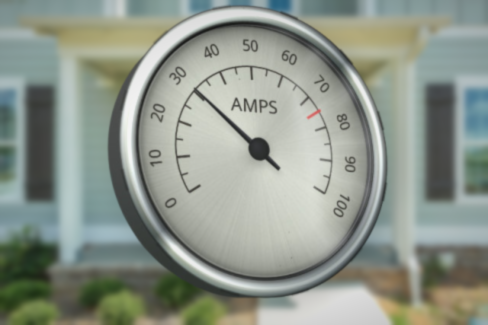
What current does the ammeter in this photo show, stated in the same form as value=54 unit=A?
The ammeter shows value=30 unit=A
